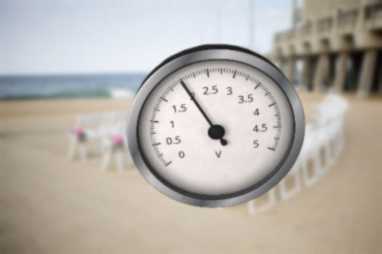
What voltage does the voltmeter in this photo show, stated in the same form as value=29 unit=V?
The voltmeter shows value=2 unit=V
